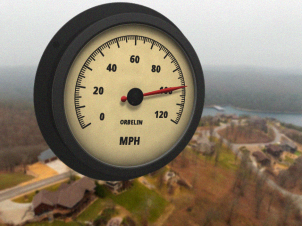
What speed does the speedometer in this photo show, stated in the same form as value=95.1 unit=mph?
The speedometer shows value=100 unit=mph
